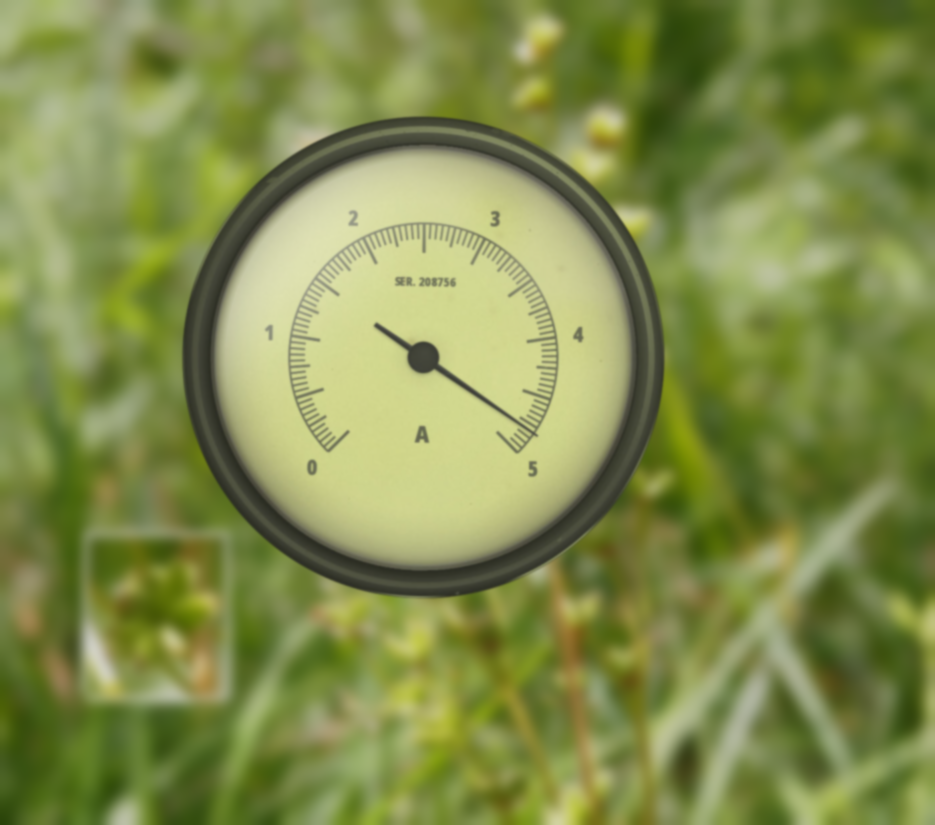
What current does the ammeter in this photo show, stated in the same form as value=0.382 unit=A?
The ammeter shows value=4.8 unit=A
